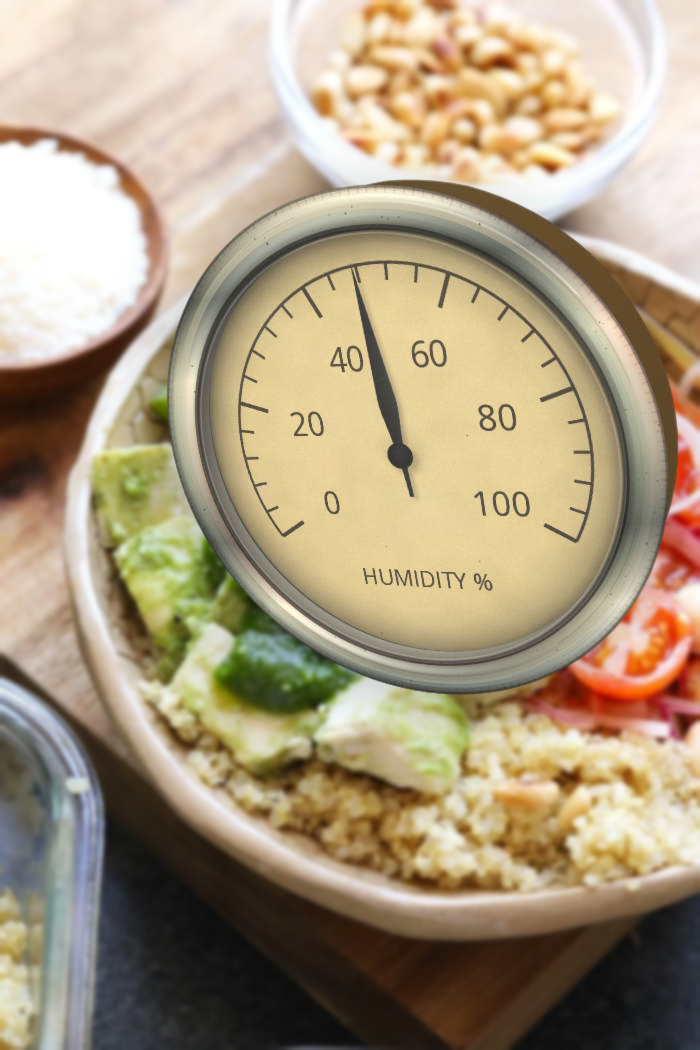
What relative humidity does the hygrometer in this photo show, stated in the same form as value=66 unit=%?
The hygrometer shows value=48 unit=%
